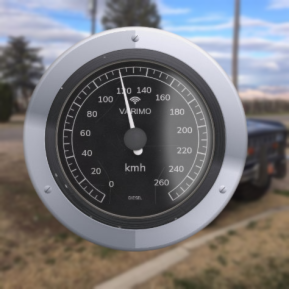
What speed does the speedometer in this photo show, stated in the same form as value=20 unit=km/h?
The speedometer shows value=120 unit=km/h
